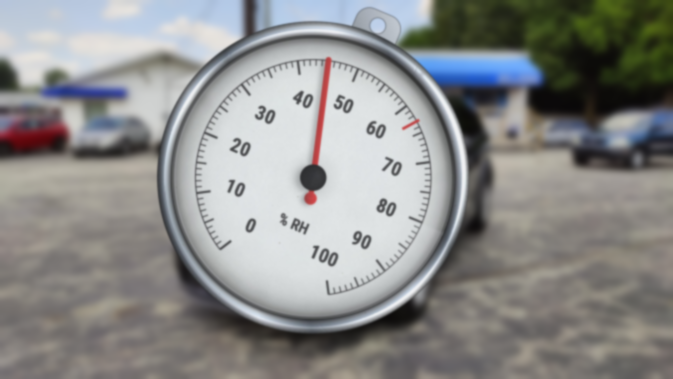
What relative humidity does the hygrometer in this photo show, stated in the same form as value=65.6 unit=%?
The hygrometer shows value=45 unit=%
